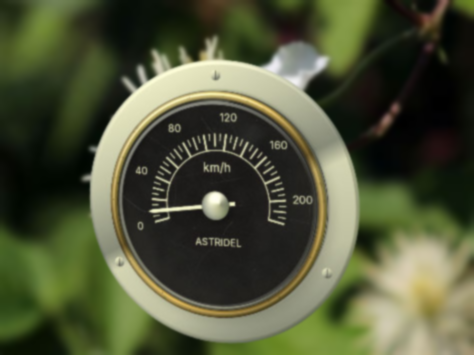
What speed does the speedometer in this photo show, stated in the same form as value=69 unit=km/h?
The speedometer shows value=10 unit=km/h
